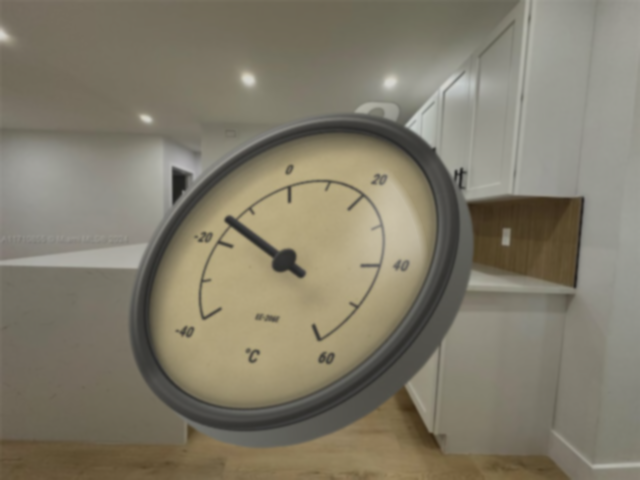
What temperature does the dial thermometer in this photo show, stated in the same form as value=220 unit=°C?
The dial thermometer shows value=-15 unit=°C
